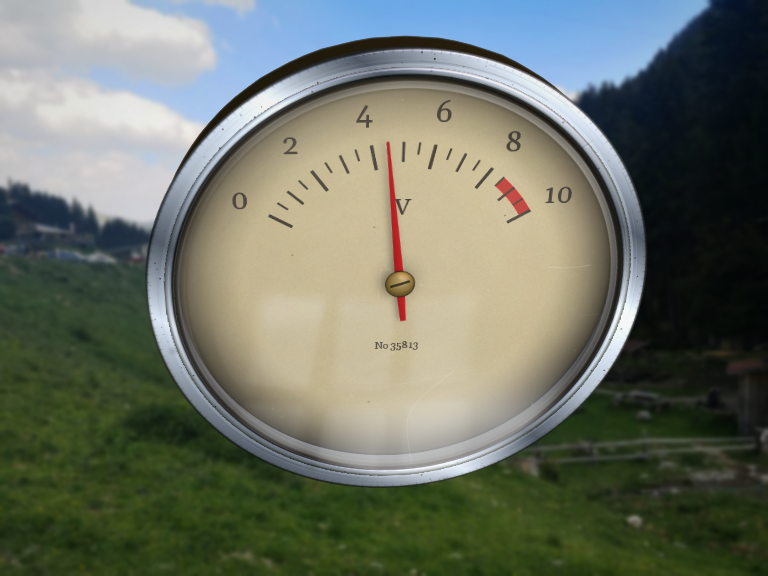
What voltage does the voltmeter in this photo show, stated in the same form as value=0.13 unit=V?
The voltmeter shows value=4.5 unit=V
